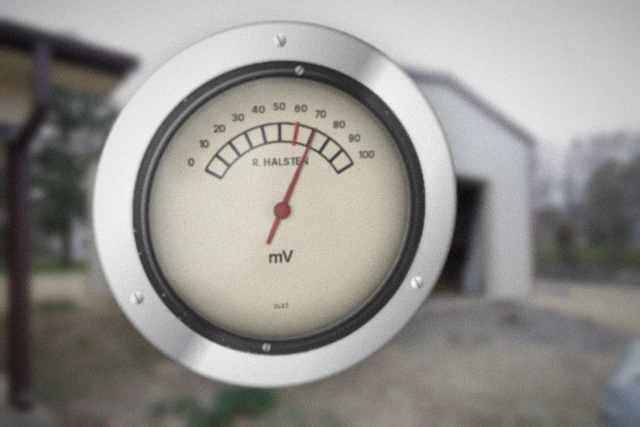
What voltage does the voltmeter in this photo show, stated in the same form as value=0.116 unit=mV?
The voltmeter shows value=70 unit=mV
